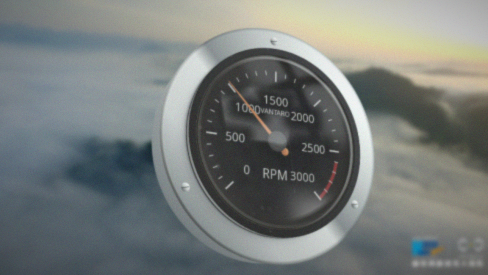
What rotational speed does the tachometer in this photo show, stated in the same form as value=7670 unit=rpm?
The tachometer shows value=1000 unit=rpm
